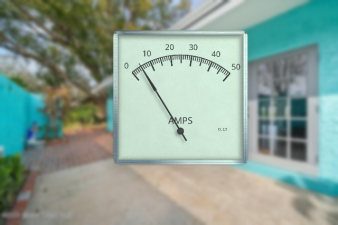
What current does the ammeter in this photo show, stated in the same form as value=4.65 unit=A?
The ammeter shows value=5 unit=A
